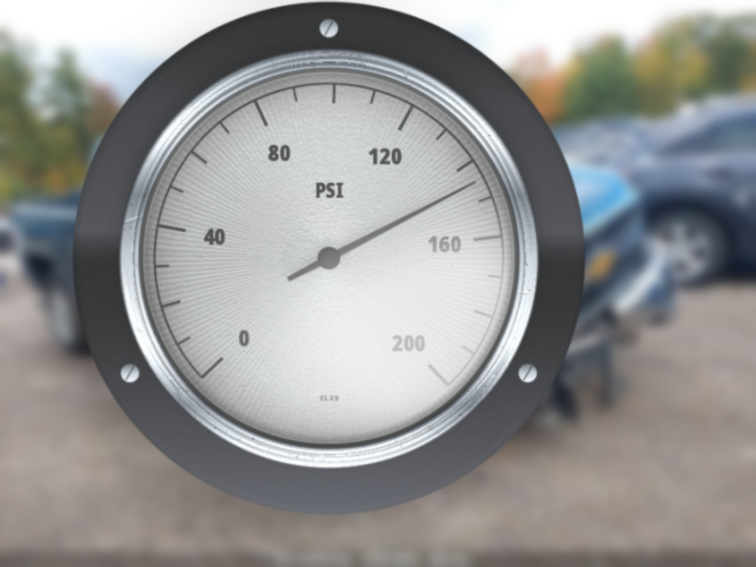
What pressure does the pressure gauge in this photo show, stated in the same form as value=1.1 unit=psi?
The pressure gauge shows value=145 unit=psi
